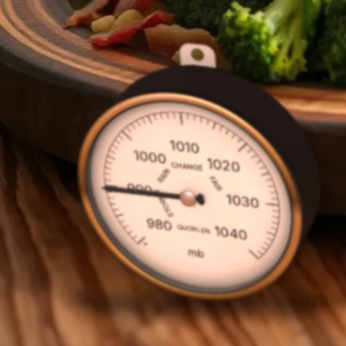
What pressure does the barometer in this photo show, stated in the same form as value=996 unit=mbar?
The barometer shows value=990 unit=mbar
